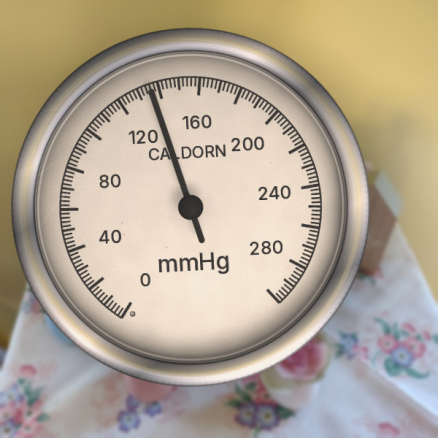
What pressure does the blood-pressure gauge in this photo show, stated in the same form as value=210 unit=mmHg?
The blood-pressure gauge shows value=136 unit=mmHg
